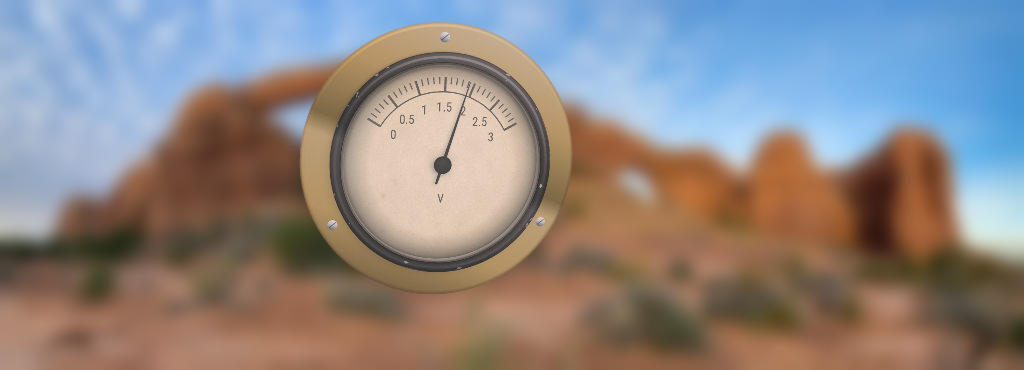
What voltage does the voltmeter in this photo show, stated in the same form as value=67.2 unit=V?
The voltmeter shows value=1.9 unit=V
